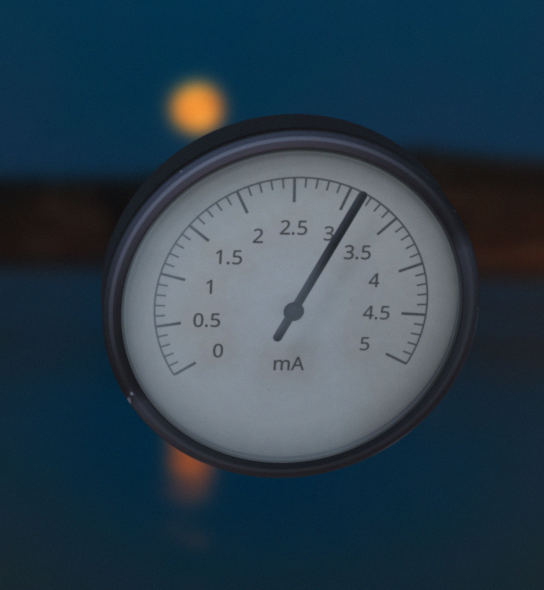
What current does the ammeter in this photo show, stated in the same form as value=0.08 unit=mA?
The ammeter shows value=3.1 unit=mA
